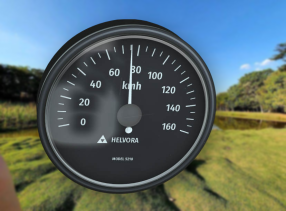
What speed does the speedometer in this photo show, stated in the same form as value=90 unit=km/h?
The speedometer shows value=75 unit=km/h
